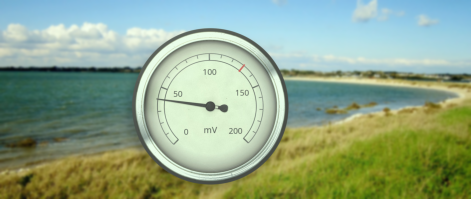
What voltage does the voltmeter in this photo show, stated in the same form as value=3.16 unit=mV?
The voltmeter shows value=40 unit=mV
